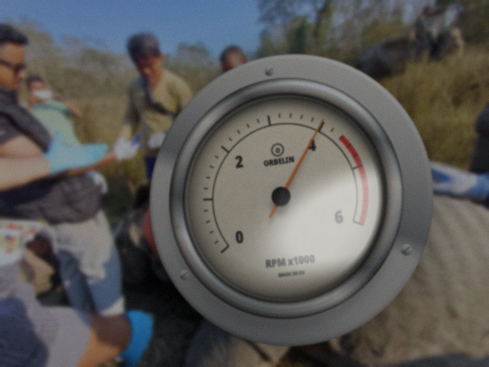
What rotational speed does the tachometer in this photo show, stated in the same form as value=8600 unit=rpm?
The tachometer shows value=4000 unit=rpm
